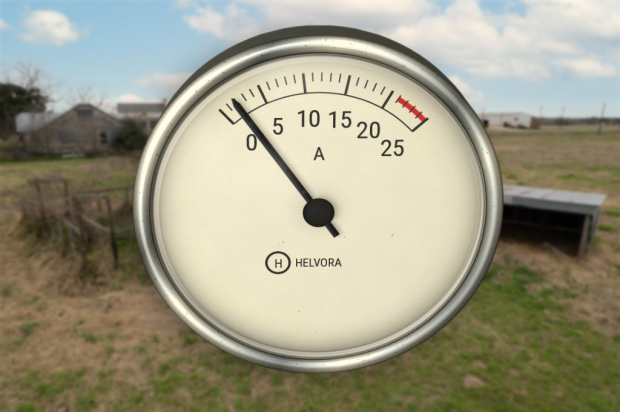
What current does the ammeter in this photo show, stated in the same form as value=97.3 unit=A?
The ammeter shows value=2 unit=A
